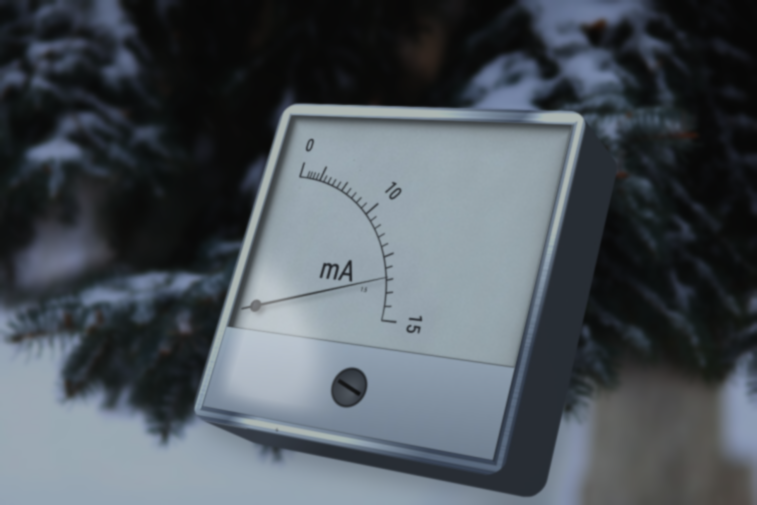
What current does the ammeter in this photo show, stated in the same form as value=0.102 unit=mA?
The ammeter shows value=13.5 unit=mA
